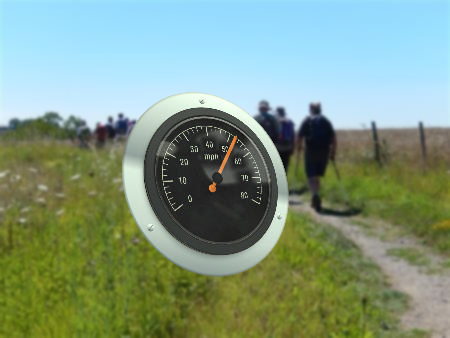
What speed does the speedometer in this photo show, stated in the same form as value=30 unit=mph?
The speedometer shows value=52 unit=mph
